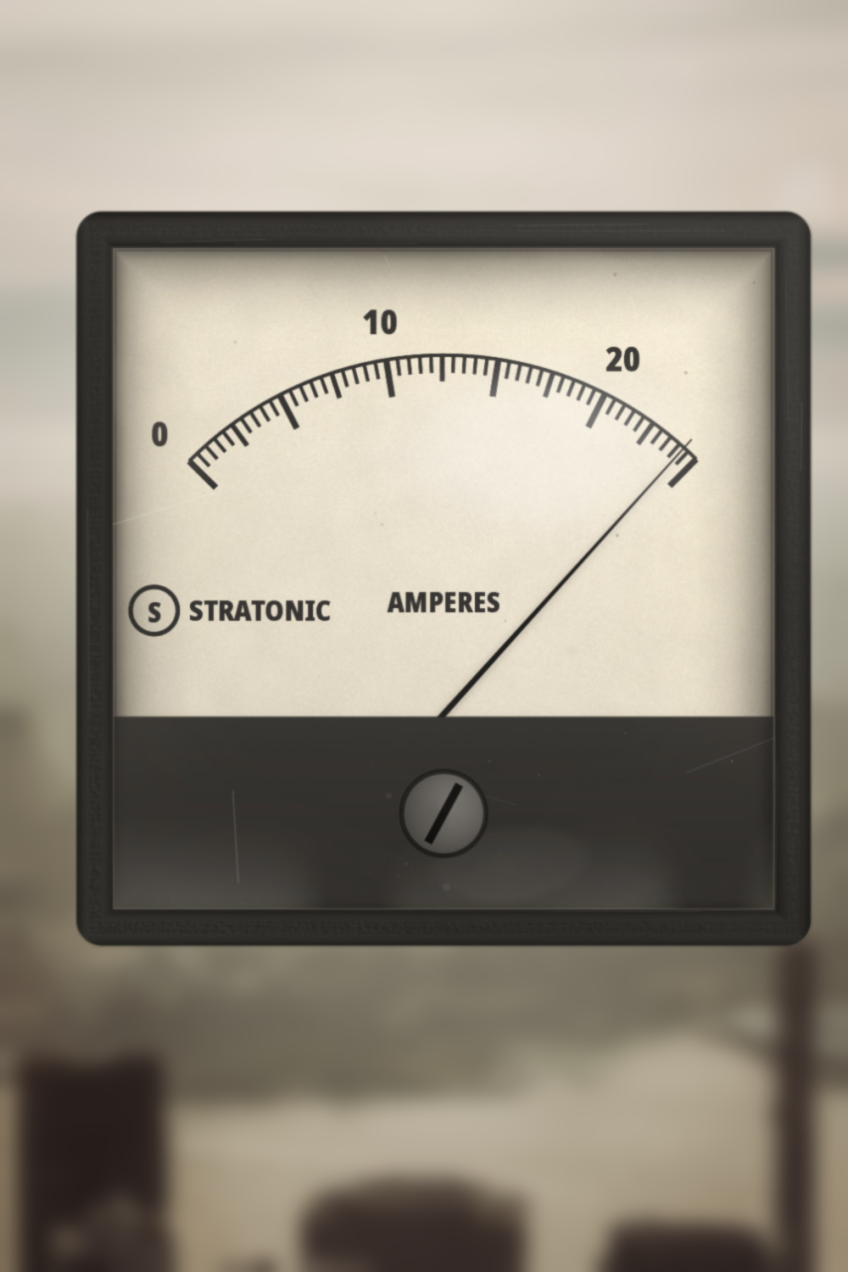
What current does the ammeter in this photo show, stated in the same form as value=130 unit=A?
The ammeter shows value=24.25 unit=A
